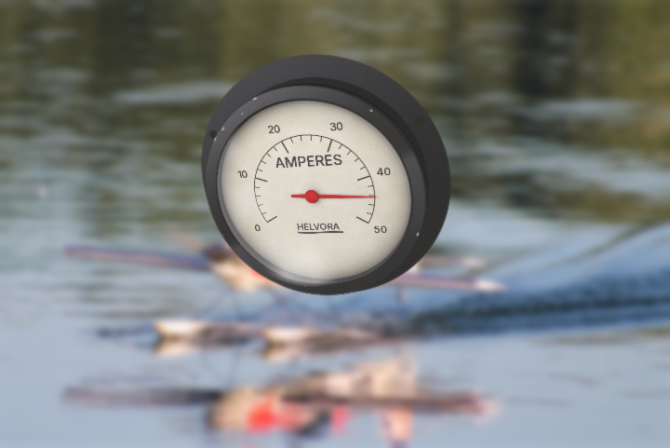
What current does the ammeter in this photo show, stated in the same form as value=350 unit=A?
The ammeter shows value=44 unit=A
